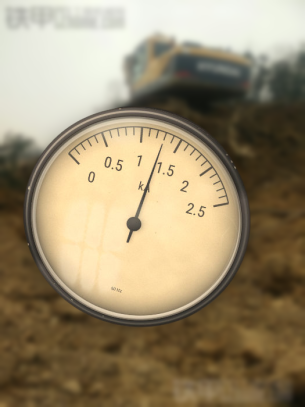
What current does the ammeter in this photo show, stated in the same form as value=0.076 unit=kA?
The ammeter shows value=1.3 unit=kA
